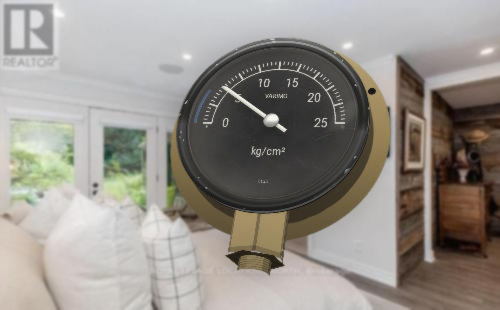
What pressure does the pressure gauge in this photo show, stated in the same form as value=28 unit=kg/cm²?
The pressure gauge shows value=5 unit=kg/cm²
